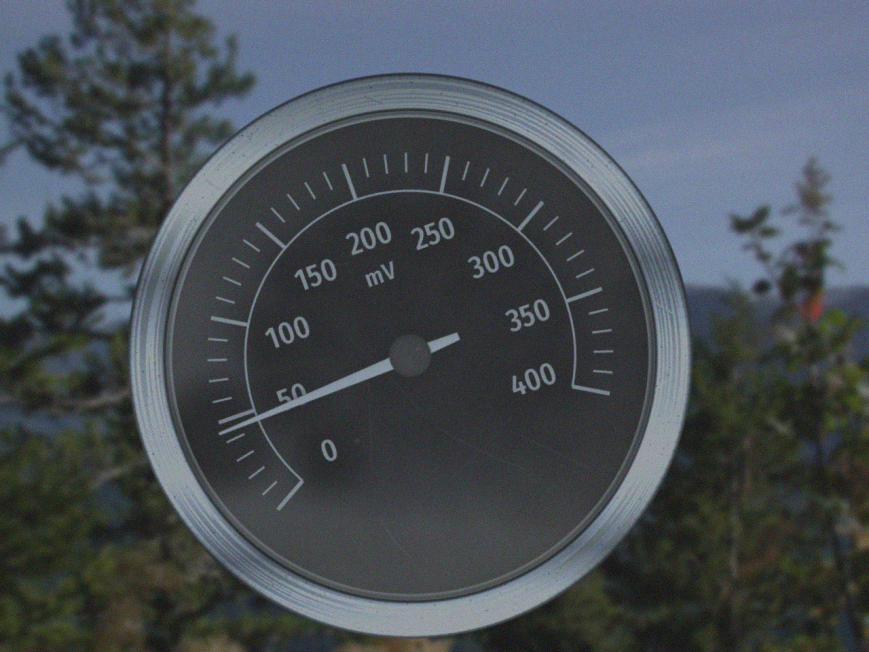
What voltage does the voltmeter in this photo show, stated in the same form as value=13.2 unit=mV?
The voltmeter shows value=45 unit=mV
